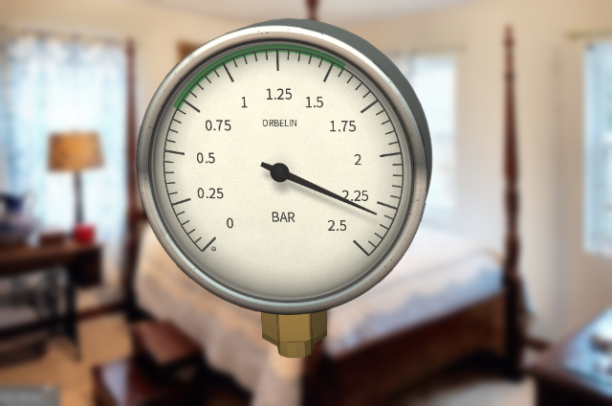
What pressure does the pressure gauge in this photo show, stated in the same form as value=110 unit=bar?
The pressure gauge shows value=2.3 unit=bar
